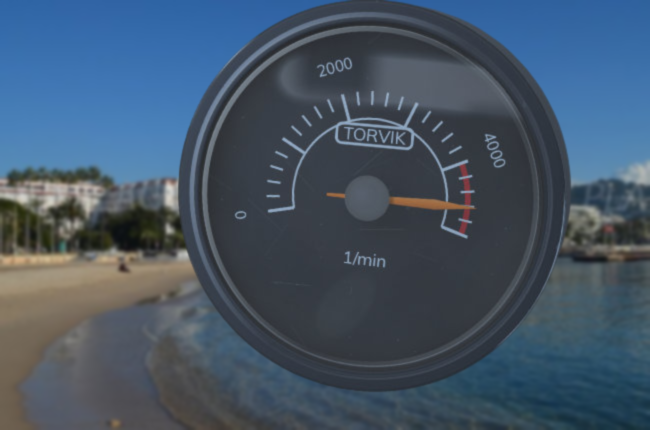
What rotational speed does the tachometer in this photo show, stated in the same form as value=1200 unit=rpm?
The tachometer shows value=4600 unit=rpm
